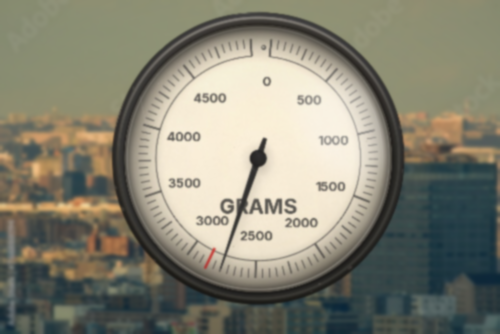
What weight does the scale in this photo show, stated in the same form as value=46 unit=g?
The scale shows value=2750 unit=g
